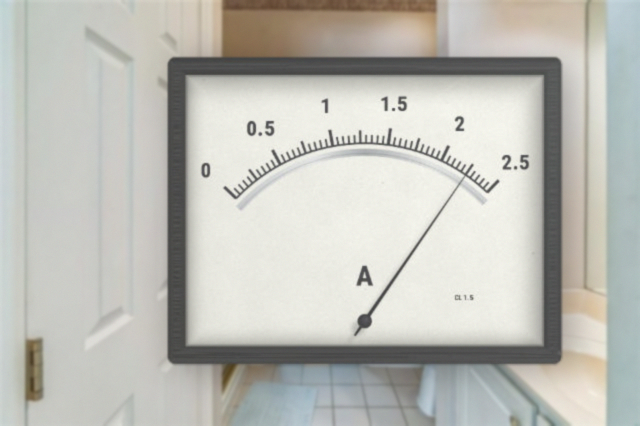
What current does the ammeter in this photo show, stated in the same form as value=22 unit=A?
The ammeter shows value=2.25 unit=A
